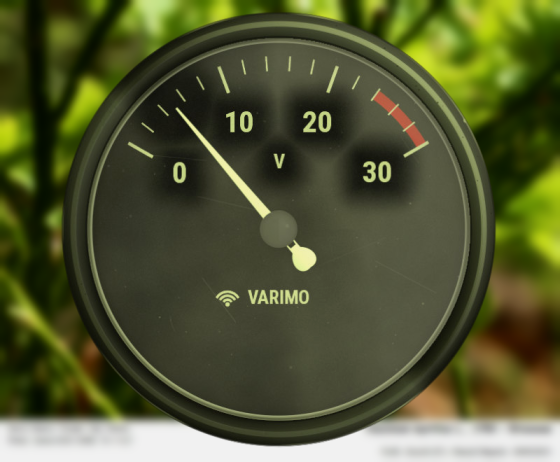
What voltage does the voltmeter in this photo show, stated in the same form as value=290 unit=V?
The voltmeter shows value=5 unit=V
